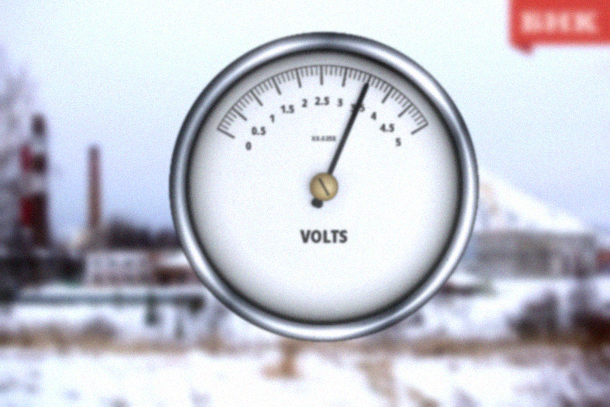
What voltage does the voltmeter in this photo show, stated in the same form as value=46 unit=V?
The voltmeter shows value=3.5 unit=V
